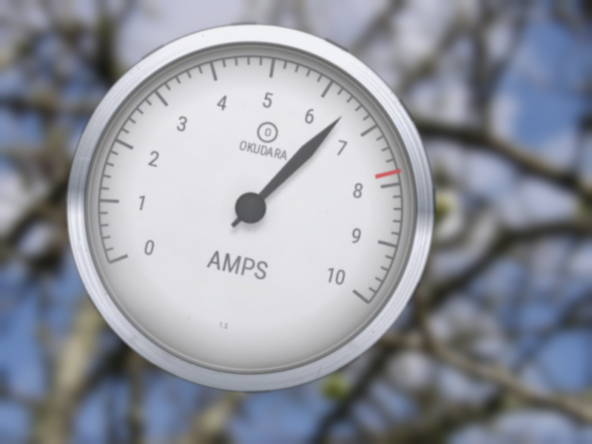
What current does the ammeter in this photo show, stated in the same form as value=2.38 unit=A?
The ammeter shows value=6.5 unit=A
